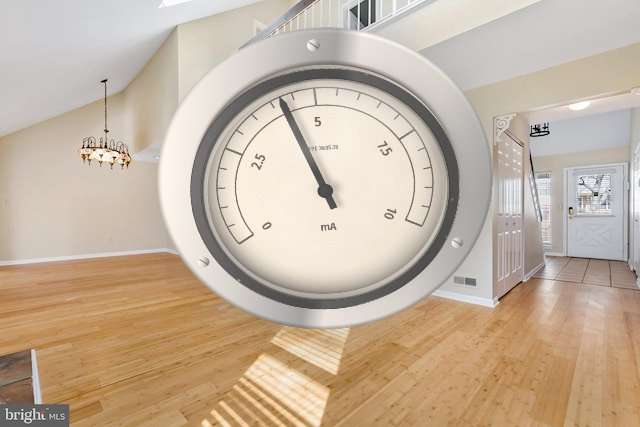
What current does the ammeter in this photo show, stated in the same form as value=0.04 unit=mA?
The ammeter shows value=4.25 unit=mA
